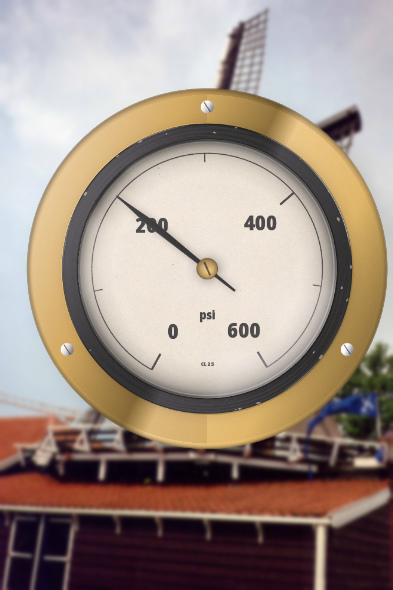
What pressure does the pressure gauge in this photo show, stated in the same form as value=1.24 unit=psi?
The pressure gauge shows value=200 unit=psi
